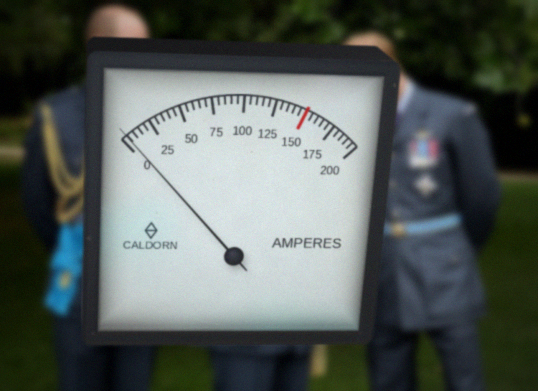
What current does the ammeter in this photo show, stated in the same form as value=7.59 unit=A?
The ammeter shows value=5 unit=A
